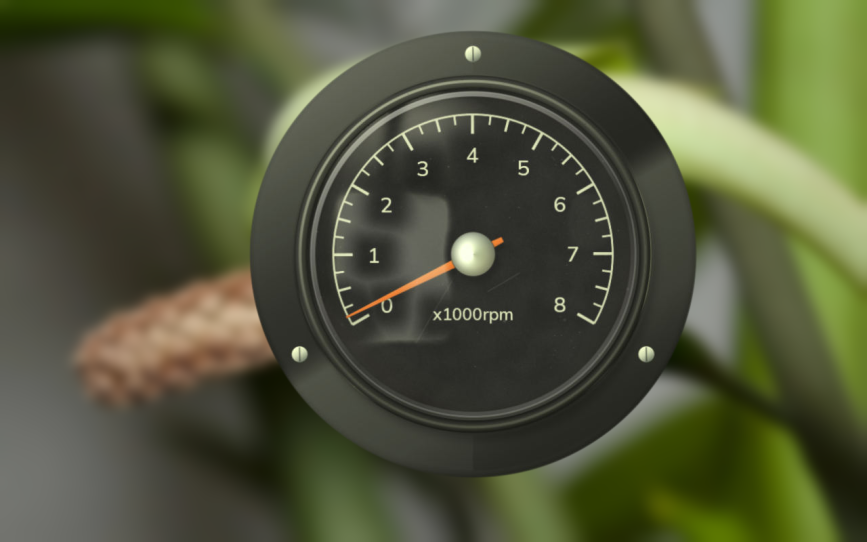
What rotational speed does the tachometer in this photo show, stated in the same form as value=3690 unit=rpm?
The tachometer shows value=125 unit=rpm
